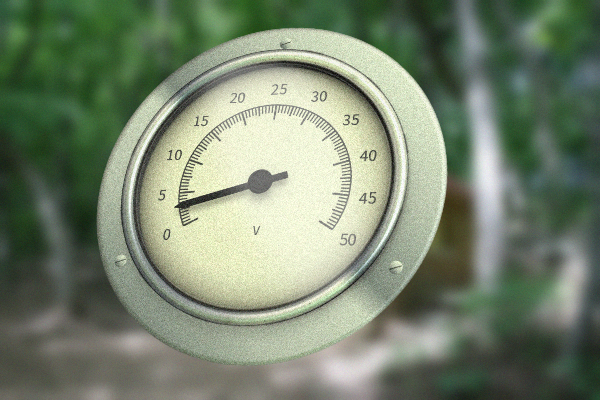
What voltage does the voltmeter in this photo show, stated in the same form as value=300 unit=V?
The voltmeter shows value=2.5 unit=V
